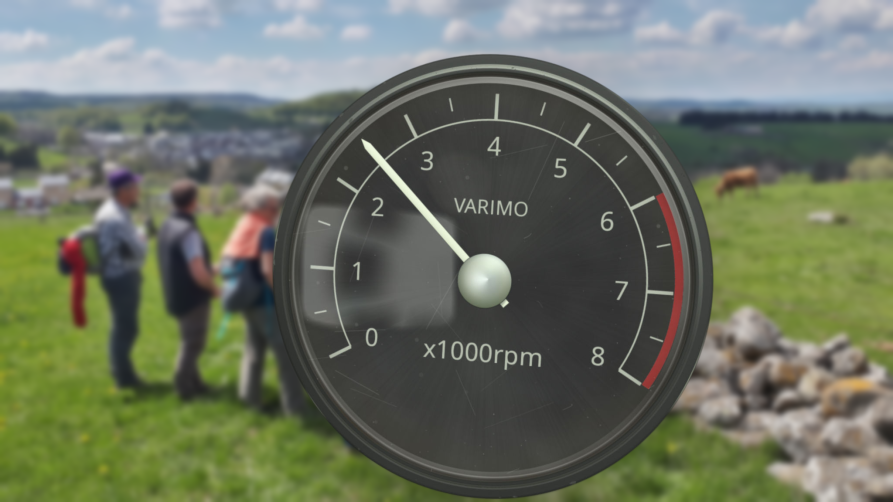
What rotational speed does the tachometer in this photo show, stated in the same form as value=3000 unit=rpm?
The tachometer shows value=2500 unit=rpm
